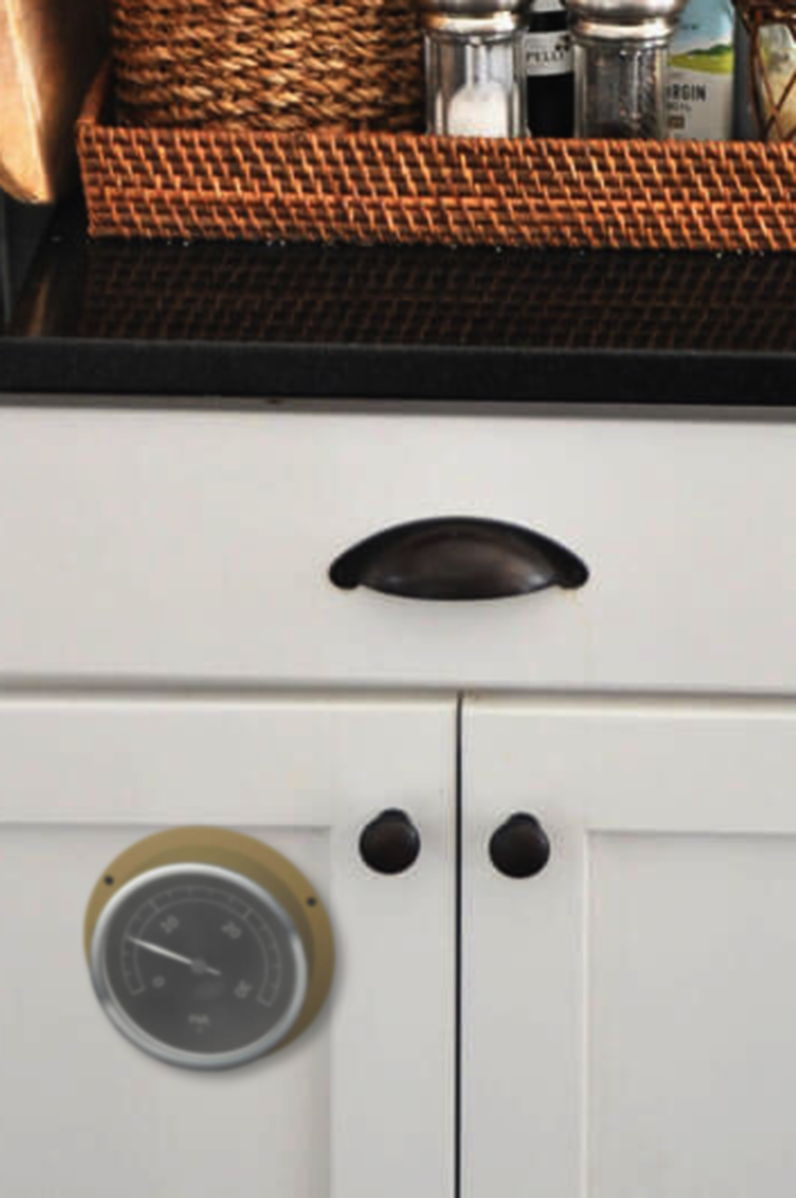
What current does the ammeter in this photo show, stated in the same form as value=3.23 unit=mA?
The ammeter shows value=6 unit=mA
